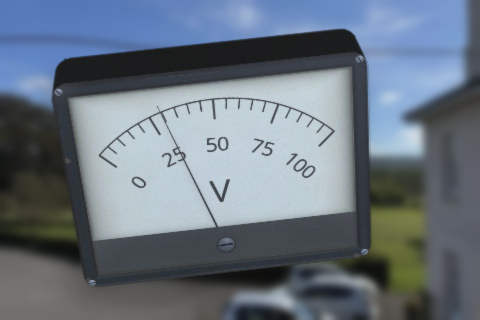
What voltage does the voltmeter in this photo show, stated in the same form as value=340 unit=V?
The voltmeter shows value=30 unit=V
